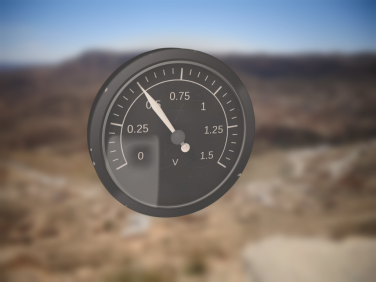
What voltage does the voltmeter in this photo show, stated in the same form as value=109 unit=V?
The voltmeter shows value=0.5 unit=V
